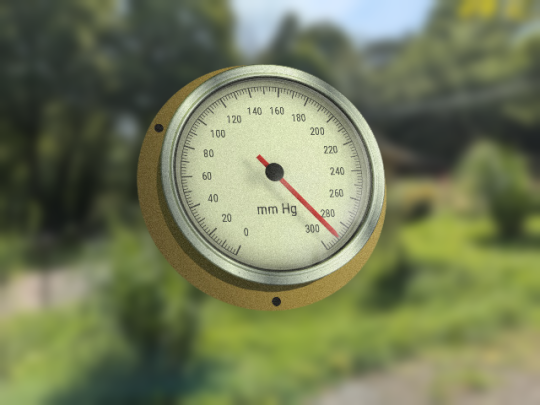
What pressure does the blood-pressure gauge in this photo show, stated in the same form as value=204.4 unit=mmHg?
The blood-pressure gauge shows value=290 unit=mmHg
